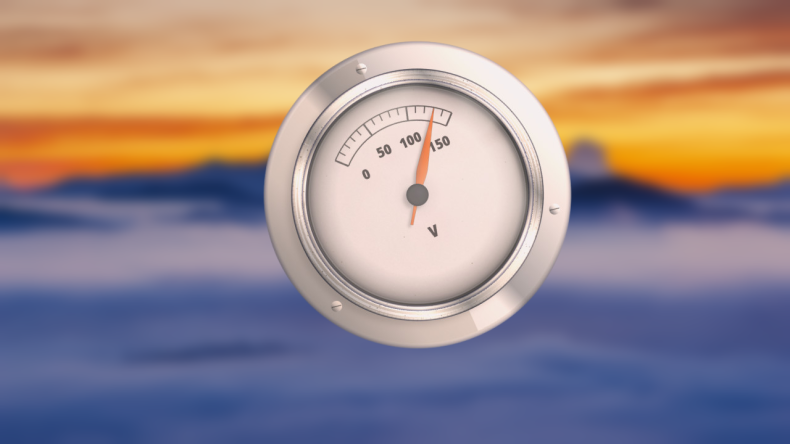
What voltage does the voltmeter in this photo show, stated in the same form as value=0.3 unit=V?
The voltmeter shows value=130 unit=V
